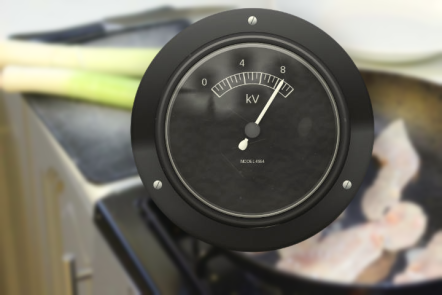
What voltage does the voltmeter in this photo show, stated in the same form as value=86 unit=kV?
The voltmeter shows value=8.5 unit=kV
